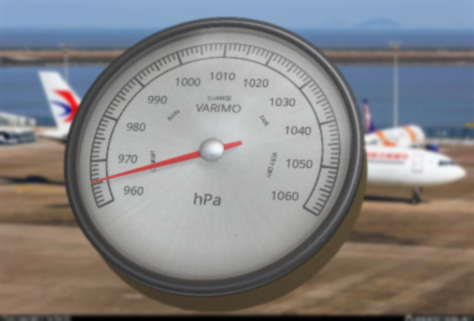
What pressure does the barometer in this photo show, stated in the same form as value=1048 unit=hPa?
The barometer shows value=965 unit=hPa
